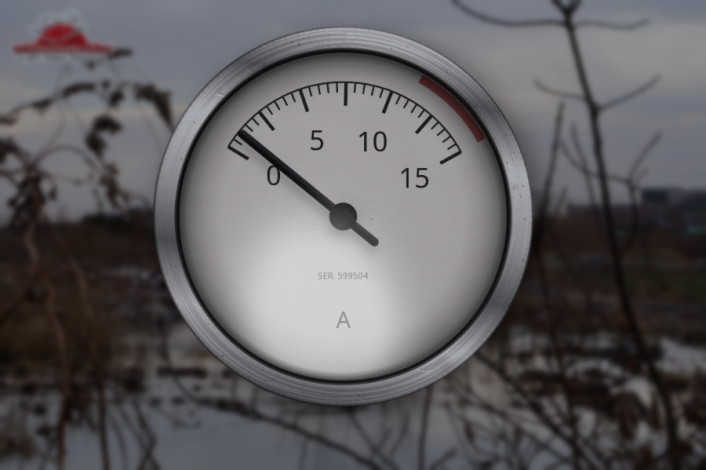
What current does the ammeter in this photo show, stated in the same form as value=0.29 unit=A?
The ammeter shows value=1 unit=A
